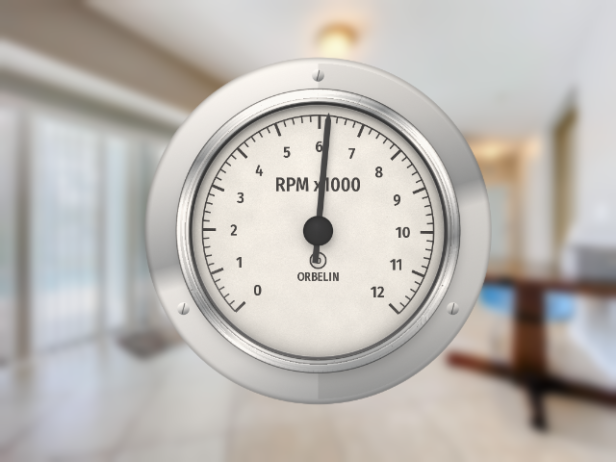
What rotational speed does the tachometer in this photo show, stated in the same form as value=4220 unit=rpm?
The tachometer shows value=6200 unit=rpm
